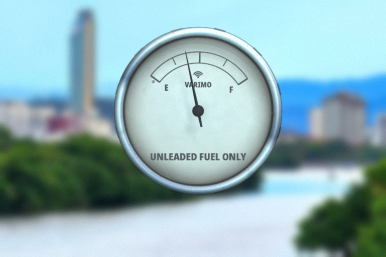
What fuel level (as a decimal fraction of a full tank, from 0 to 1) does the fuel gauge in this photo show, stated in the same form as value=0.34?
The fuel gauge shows value=0.375
